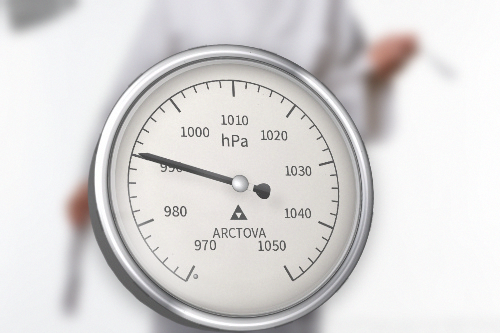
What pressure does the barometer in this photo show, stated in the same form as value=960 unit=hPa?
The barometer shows value=990 unit=hPa
